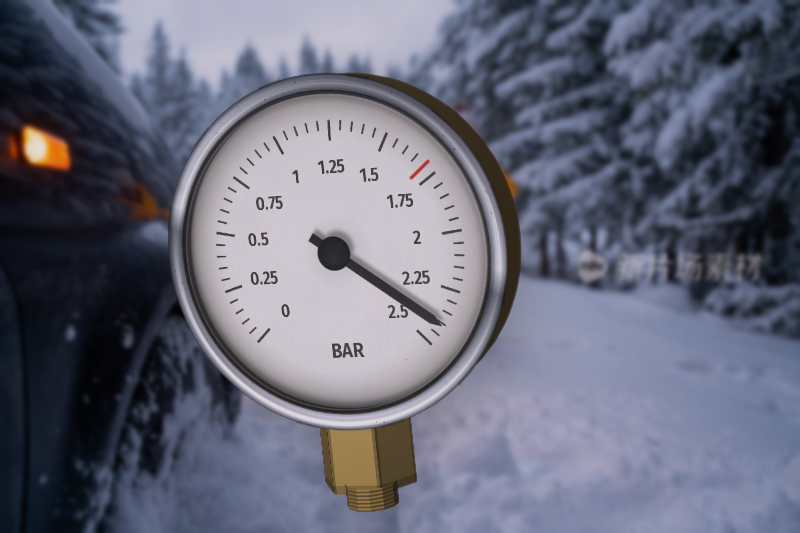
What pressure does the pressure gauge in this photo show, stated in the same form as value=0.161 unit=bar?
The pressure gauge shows value=2.4 unit=bar
